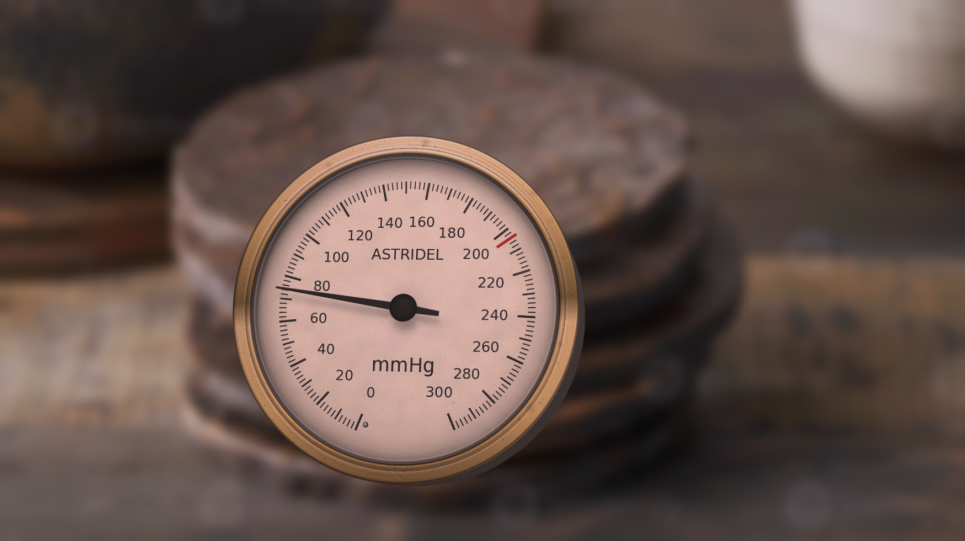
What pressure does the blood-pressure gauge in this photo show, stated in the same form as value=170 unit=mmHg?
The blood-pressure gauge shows value=74 unit=mmHg
